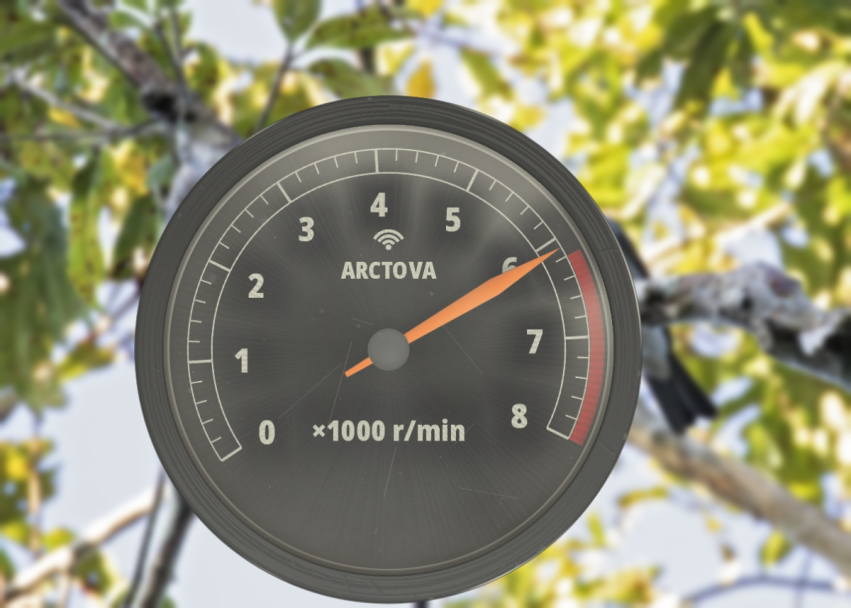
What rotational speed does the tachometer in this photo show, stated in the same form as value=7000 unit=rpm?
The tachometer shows value=6100 unit=rpm
